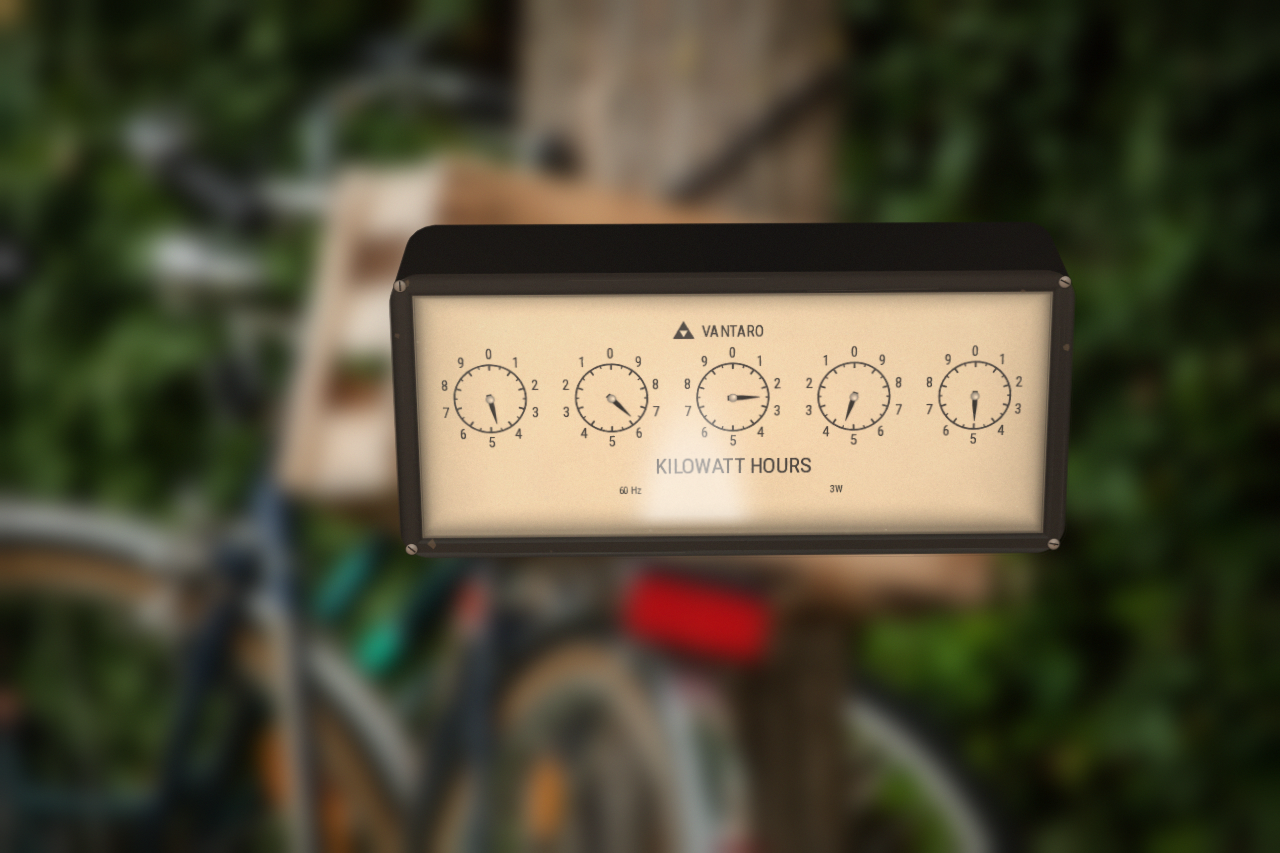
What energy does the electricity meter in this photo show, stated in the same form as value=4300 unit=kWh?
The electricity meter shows value=46245 unit=kWh
